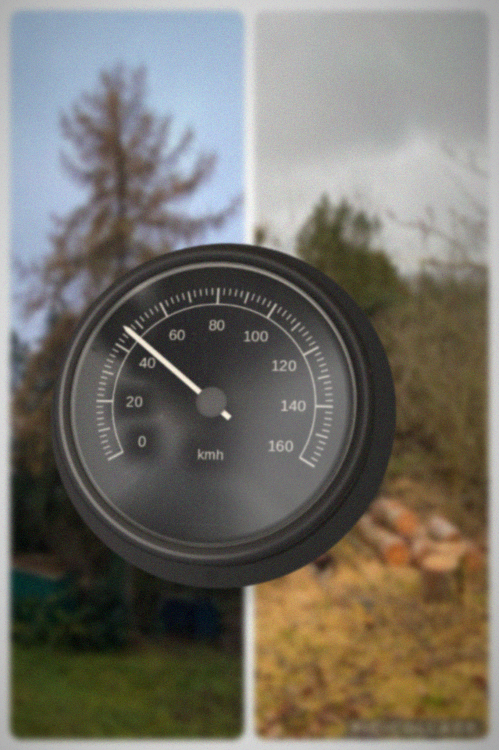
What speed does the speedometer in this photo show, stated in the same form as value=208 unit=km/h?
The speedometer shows value=46 unit=km/h
